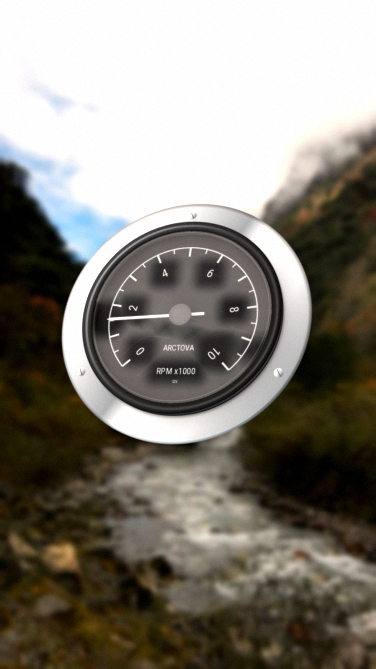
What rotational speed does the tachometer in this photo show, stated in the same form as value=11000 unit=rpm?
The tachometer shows value=1500 unit=rpm
